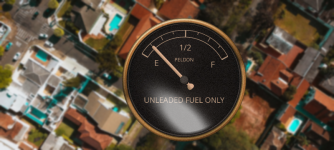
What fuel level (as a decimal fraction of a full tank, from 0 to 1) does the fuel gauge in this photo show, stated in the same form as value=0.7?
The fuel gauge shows value=0.125
